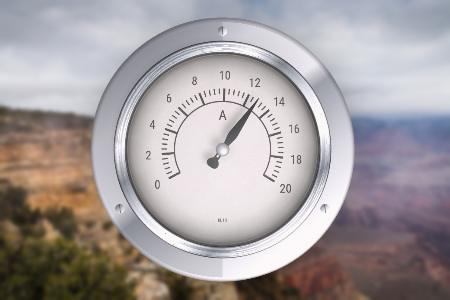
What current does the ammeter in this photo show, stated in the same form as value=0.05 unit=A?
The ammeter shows value=12.8 unit=A
